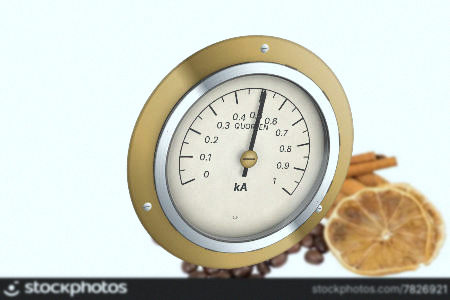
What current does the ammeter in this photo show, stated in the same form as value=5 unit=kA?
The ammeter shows value=0.5 unit=kA
